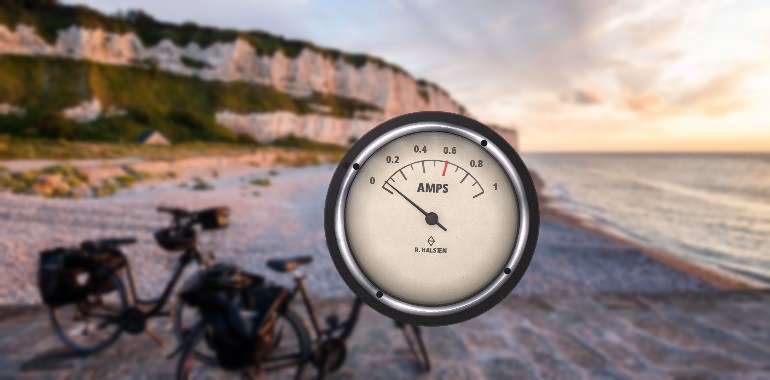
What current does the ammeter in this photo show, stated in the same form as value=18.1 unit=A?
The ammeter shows value=0.05 unit=A
